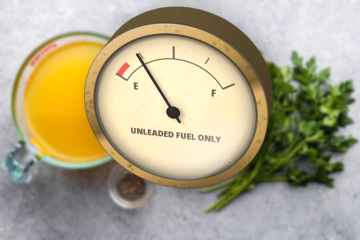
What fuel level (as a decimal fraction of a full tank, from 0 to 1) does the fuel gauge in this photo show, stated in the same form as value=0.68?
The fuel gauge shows value=0.25
